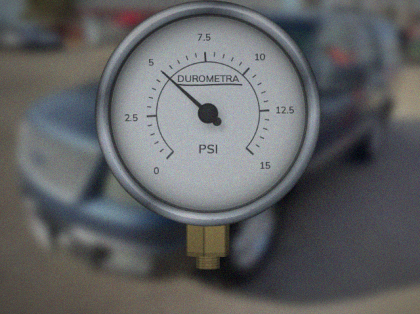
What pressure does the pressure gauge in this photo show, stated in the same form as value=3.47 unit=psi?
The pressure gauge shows value=5 unit=psi
